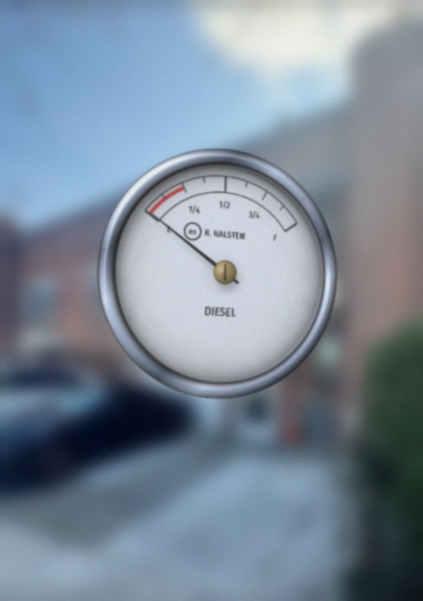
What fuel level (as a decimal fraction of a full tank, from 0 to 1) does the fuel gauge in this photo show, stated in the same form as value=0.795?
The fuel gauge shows value=0
